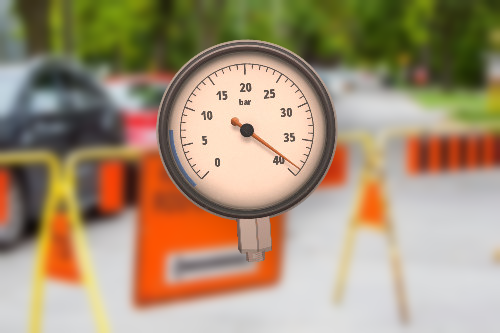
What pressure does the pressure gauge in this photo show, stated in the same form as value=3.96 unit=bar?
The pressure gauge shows value=39 unit=bar
